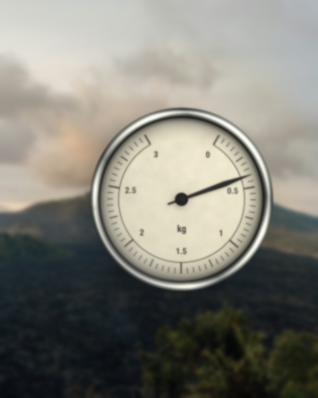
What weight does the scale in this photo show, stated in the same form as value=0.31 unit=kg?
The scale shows value=0.4 unit=kg
